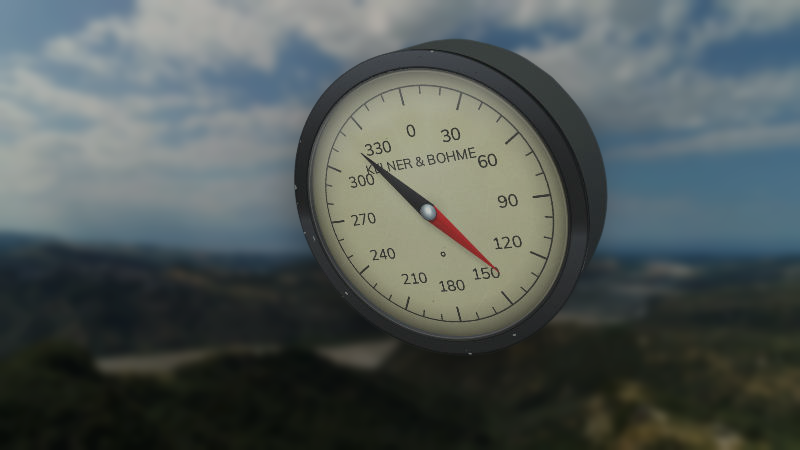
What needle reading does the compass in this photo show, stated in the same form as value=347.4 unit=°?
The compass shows value=140 unit=°
